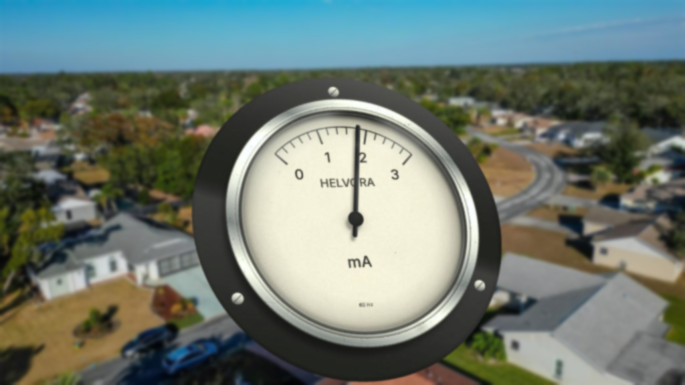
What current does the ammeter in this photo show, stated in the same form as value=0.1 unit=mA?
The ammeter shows value=1.8 unit=mA
